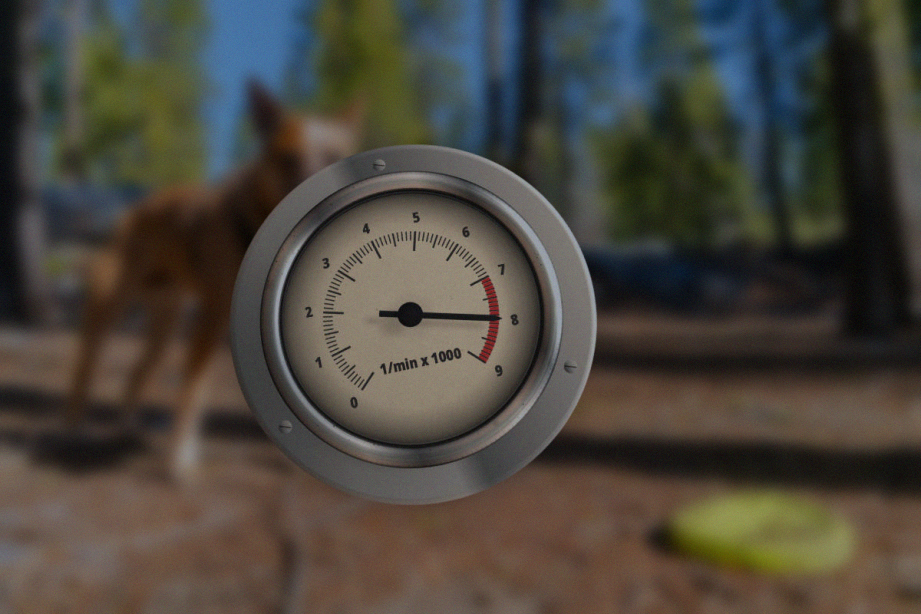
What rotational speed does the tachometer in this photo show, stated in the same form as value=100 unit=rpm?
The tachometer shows value=8000 unit=rpm
